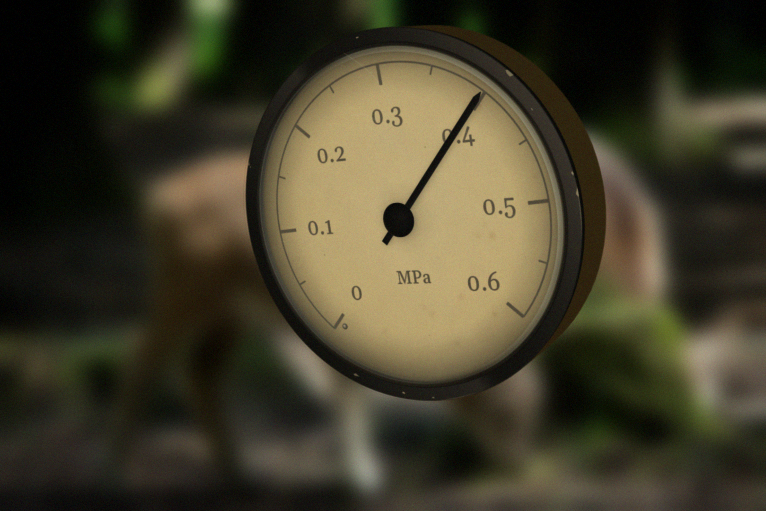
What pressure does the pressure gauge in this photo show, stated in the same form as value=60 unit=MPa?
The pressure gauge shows value=0.4 unit=MPa
